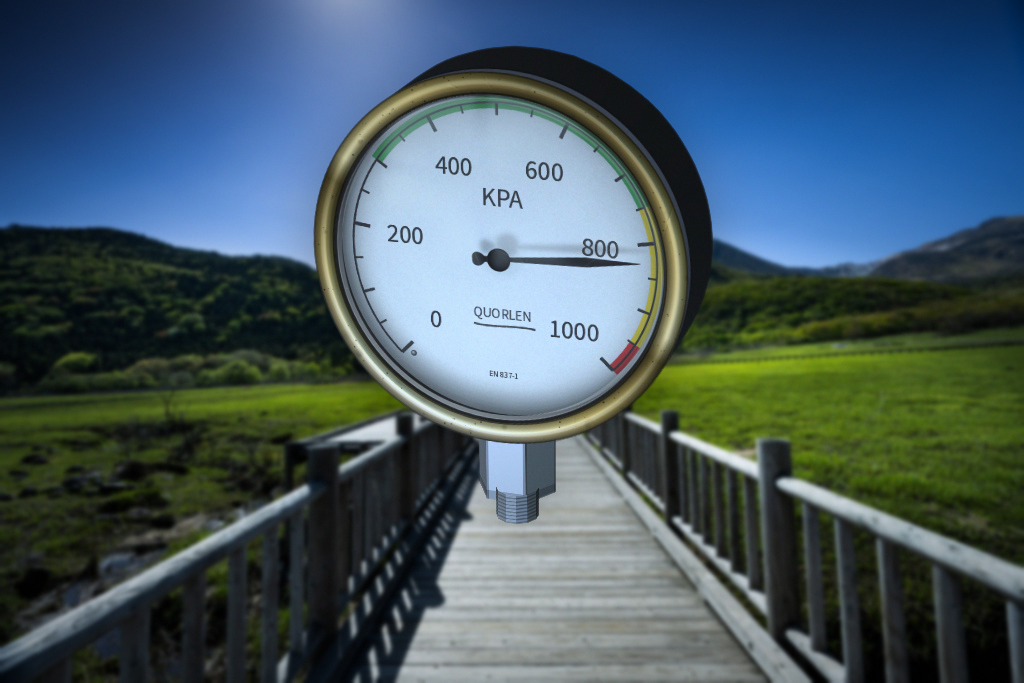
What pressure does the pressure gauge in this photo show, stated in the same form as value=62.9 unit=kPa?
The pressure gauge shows value=825 unit=kPa
